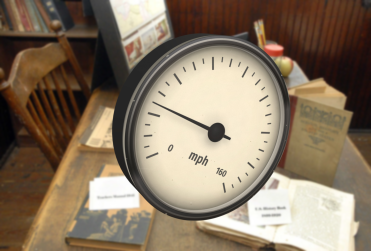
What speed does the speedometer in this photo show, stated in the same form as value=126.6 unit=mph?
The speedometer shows value=25 unit=mph
